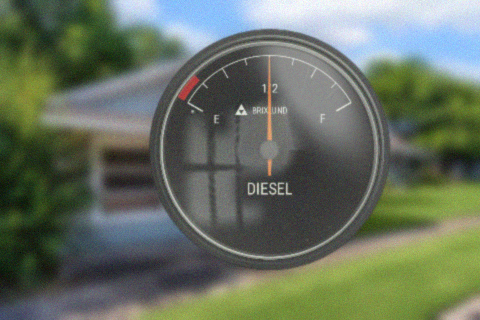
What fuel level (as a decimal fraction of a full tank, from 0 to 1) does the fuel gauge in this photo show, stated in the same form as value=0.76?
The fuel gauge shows value=0.5
